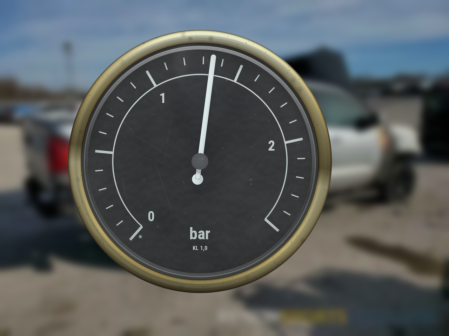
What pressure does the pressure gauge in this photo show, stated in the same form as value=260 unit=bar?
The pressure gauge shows value=1.35 unit=bar
